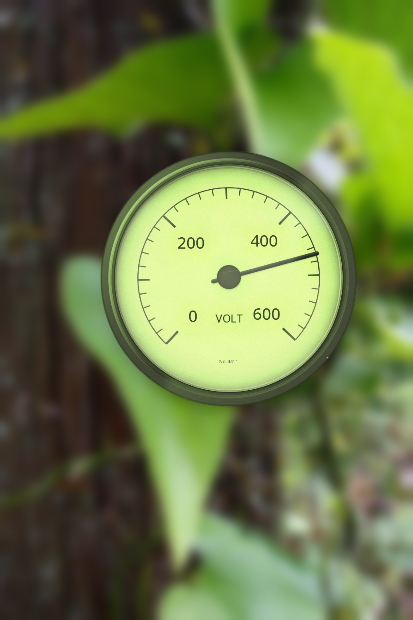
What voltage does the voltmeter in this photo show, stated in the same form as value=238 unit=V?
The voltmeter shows value=470 unit=V
